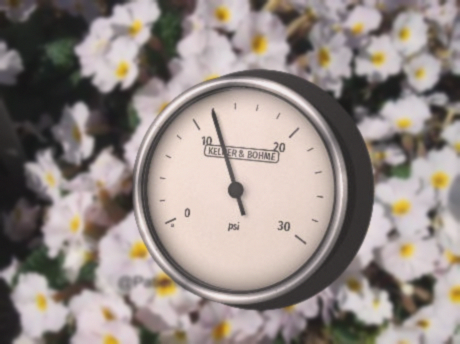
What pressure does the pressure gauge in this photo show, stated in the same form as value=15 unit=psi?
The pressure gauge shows value=12 unit=psi
